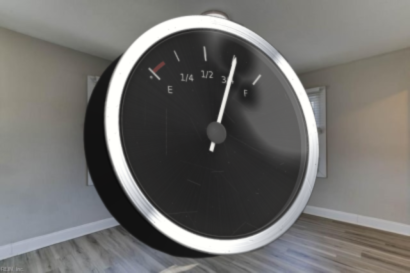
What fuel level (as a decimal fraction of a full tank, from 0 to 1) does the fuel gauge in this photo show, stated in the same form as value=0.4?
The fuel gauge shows value=0.75
